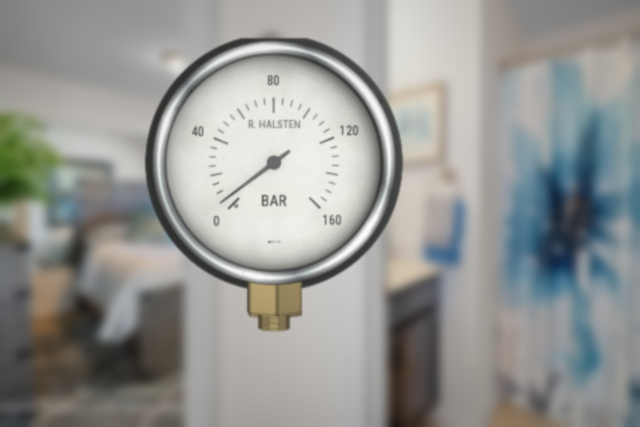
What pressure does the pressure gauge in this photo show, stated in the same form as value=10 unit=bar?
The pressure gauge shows value=5 unit=bar
